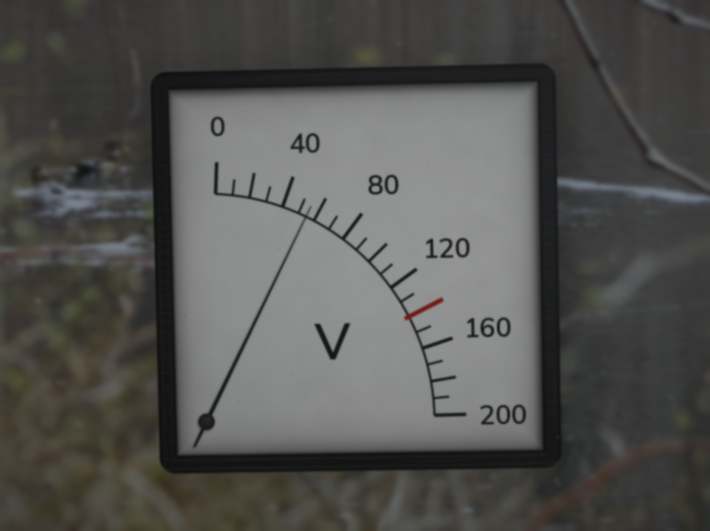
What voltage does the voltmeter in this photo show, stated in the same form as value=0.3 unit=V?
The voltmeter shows value=55 unit=V
